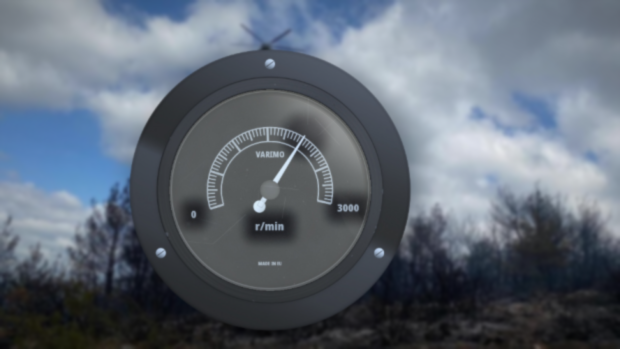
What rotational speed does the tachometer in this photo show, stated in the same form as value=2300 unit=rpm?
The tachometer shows value=2000 unit=rpm
